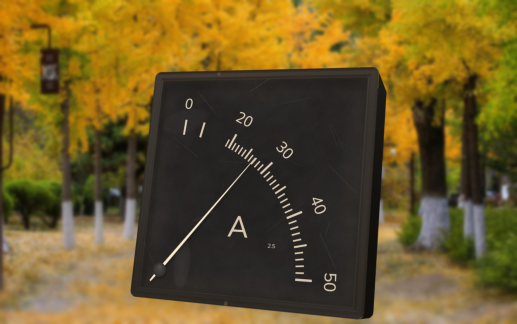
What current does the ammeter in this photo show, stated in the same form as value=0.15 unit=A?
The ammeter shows value=27 unit=A
